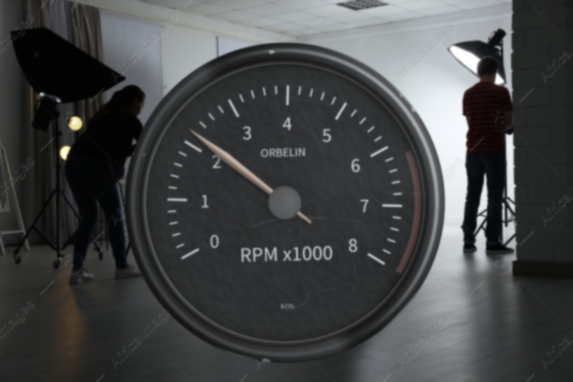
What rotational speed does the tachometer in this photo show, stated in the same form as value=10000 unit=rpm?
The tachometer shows value=2200 unit=rpm
